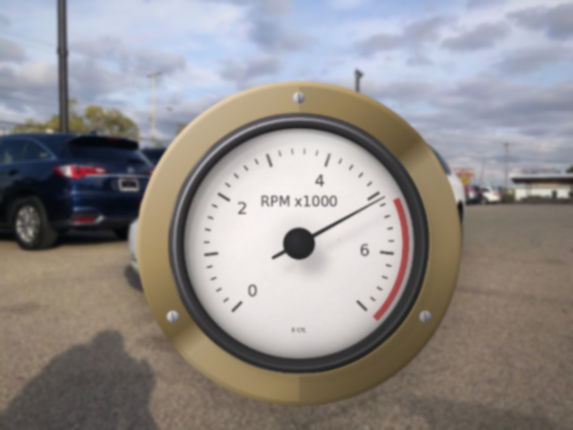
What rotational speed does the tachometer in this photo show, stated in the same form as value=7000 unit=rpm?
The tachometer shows value=5100 unit=rpm
